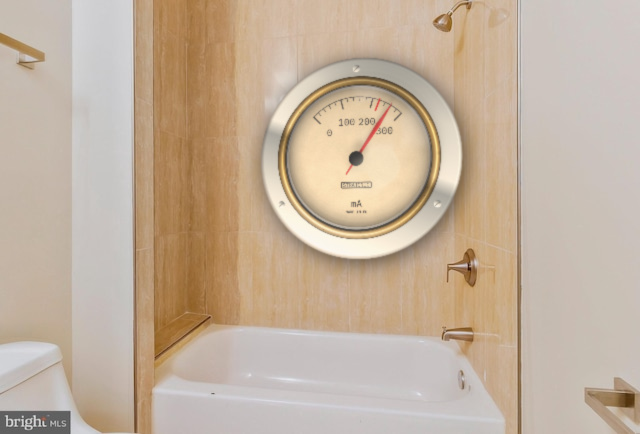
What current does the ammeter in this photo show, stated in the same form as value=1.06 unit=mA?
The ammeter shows value=260 unit=mA
